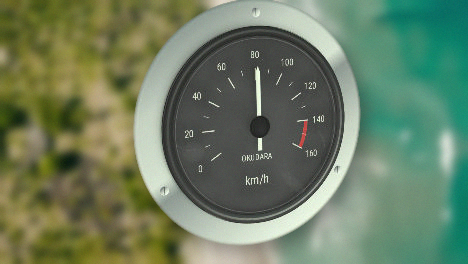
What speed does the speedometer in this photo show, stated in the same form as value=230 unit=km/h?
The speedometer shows value=80 unit=km/h
